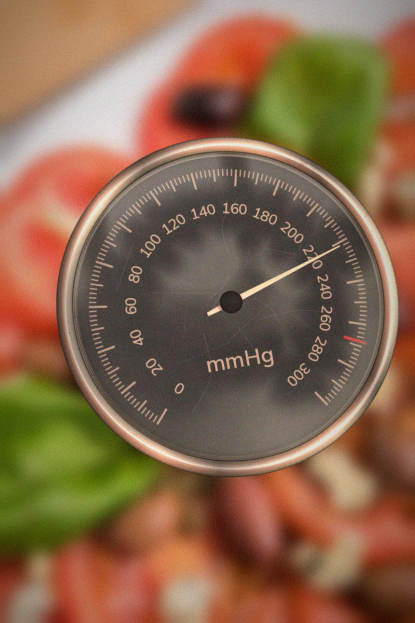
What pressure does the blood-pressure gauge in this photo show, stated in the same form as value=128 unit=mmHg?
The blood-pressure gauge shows value=222 unit=mmHg
